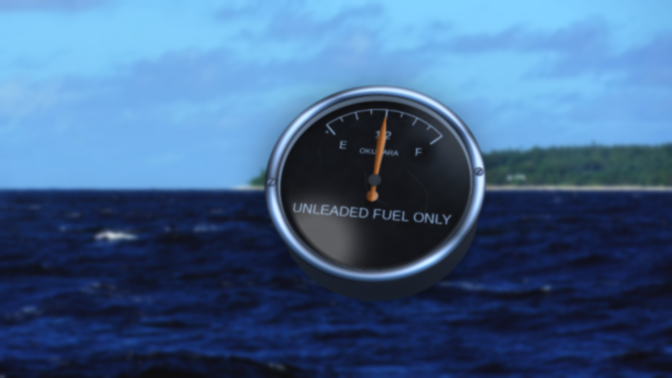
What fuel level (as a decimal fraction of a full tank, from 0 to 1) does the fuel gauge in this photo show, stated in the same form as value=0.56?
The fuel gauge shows value=0.5
